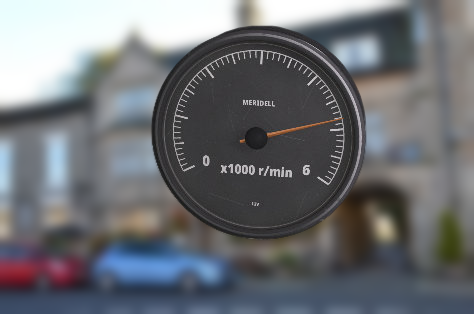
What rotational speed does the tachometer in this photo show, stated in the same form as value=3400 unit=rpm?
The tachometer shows value=4800 unit=rpm
